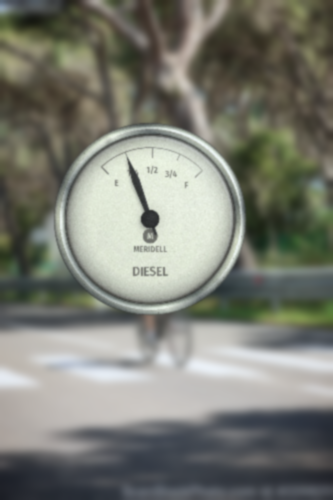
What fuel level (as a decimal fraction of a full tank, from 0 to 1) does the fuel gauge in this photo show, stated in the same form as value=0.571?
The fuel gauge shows value=0.25
